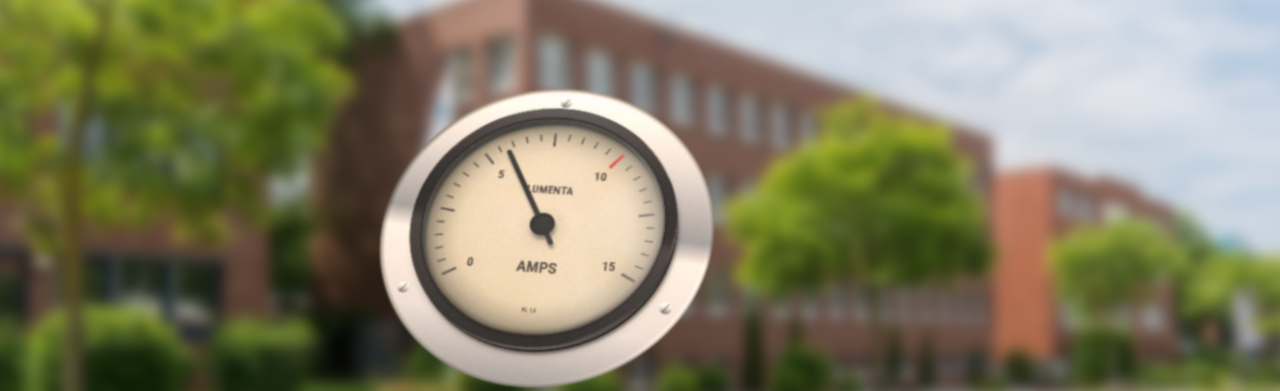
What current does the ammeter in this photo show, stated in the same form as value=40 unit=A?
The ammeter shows value=5.75 unit=A
